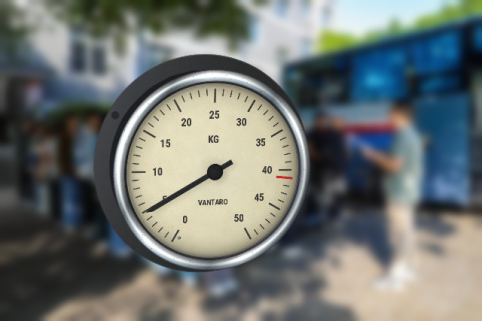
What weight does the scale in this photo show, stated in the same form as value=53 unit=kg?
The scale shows value=5 unit=kg
